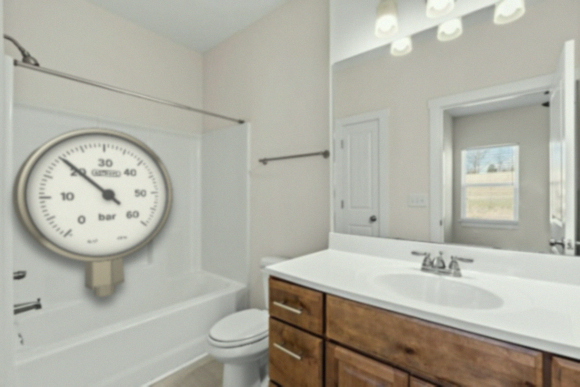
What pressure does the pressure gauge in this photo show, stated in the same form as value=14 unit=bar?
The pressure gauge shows value=20 unit=bar
